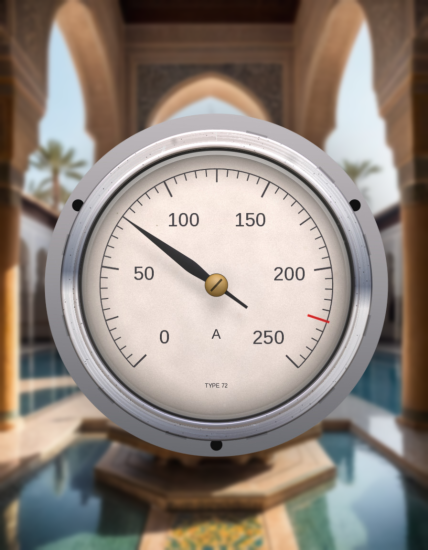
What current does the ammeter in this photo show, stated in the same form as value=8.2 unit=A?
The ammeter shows value=75 unit=A
